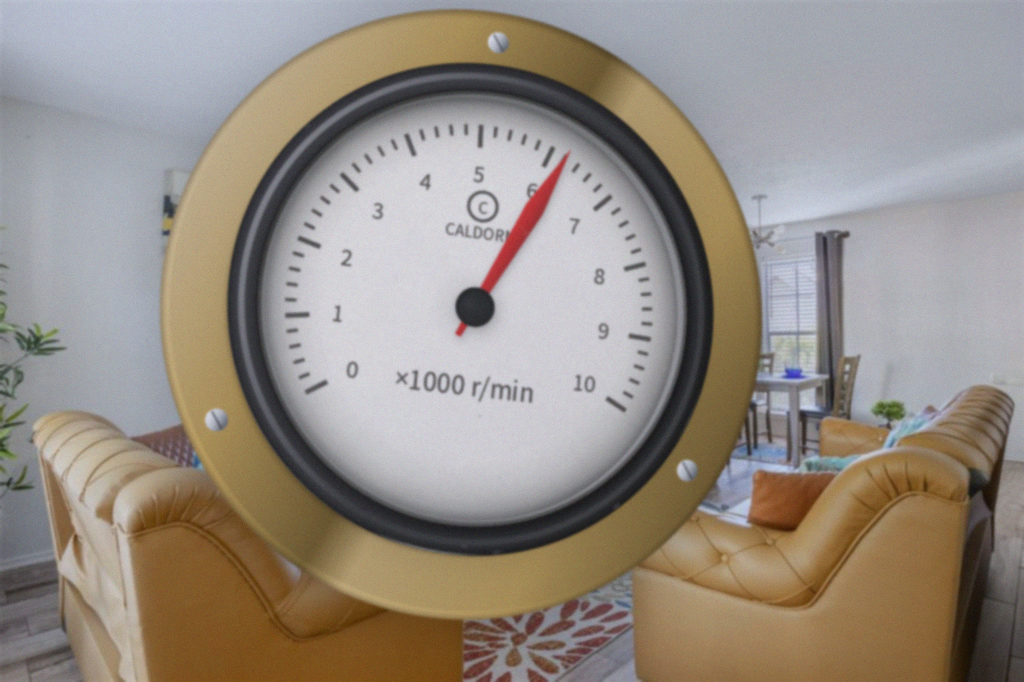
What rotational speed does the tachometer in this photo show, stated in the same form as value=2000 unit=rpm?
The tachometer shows value=6200 unit=rpm
